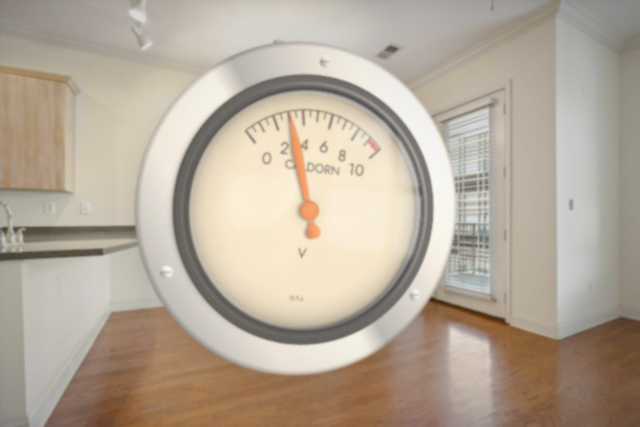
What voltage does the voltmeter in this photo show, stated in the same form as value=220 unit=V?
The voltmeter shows value=3 unit=V
